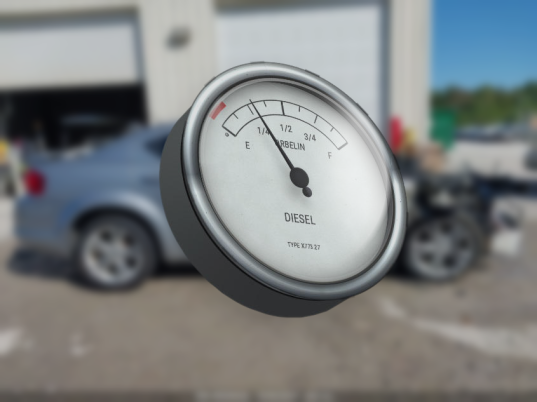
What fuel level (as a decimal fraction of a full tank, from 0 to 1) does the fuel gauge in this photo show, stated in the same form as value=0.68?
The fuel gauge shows value=0.25
